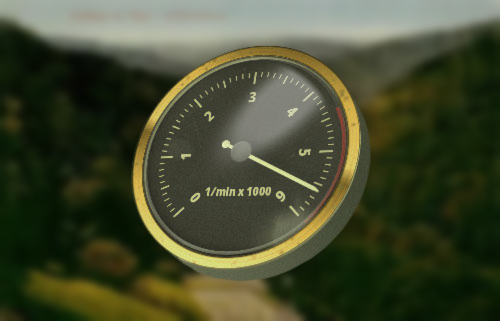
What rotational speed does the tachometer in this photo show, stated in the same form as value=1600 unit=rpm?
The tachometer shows value=5600 unit=rpm
